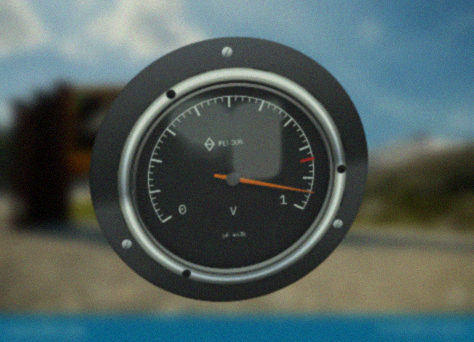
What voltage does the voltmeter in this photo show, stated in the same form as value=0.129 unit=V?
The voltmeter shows value=0.94 unit=V
